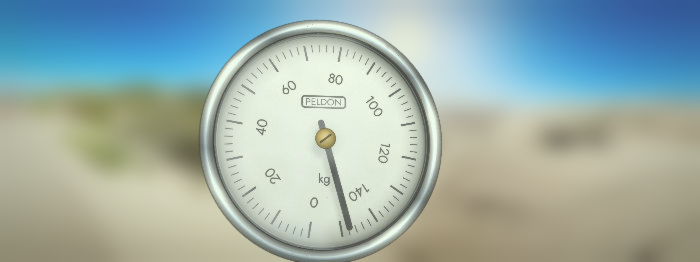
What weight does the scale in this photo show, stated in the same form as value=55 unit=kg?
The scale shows value=148 unit=kg
